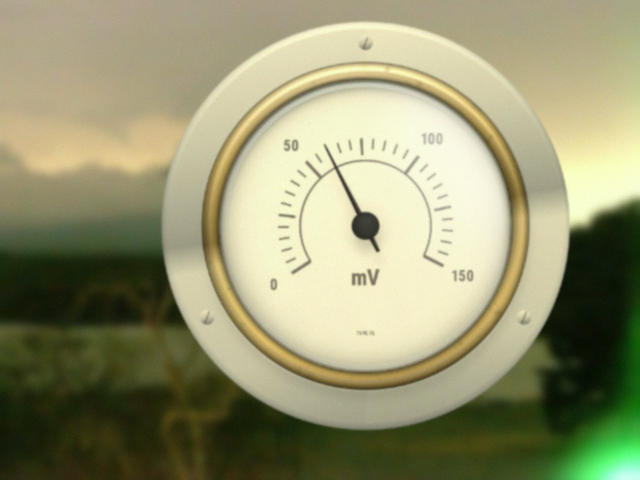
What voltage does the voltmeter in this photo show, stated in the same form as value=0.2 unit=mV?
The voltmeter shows value=60 unit=mV
